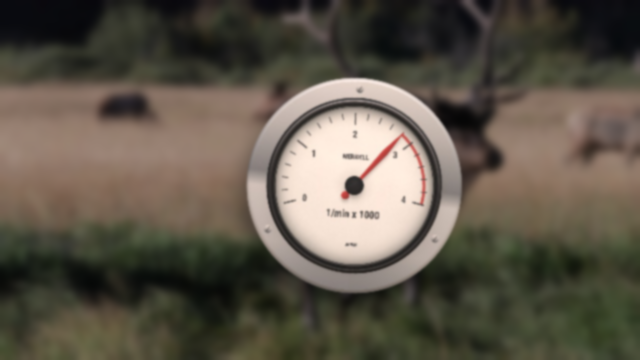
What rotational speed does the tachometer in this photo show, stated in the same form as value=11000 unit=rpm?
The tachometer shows value=2800 unit=rpm
